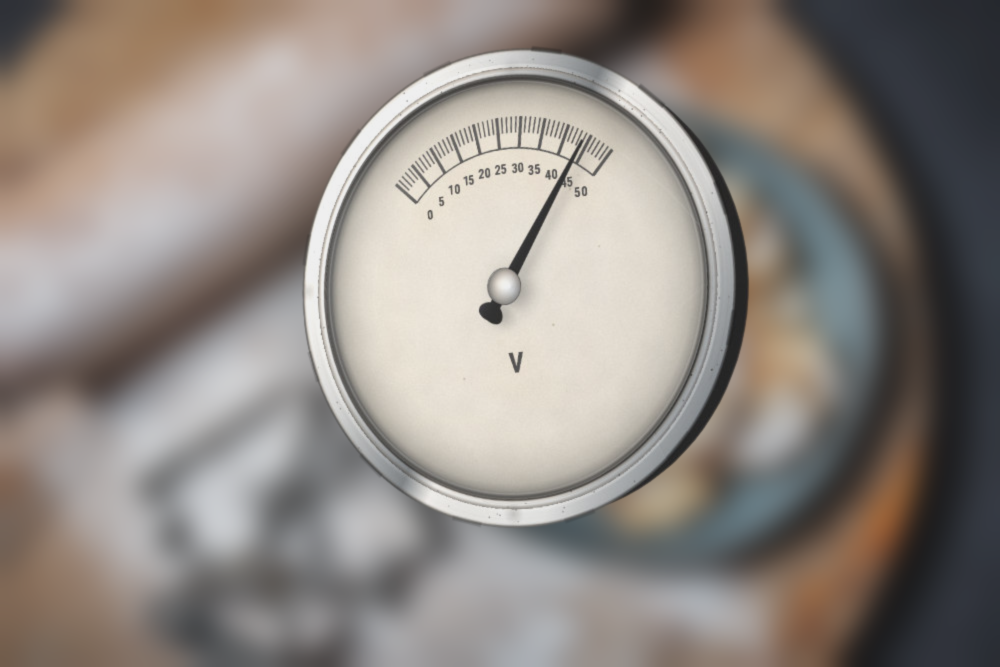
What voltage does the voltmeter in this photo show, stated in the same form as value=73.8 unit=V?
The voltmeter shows value=45 unit=V
